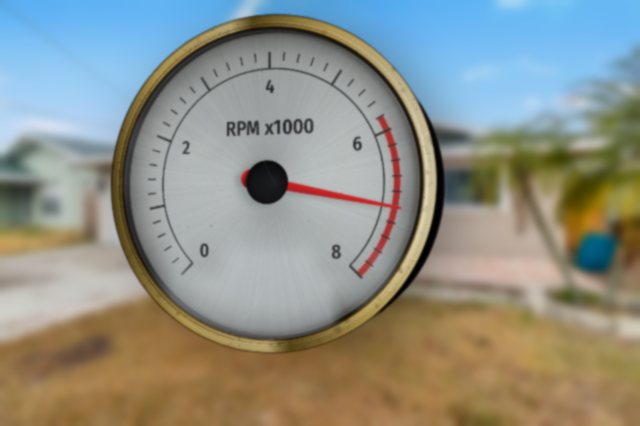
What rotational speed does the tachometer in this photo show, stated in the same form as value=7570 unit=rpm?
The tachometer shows value=7000 unit=rpm
